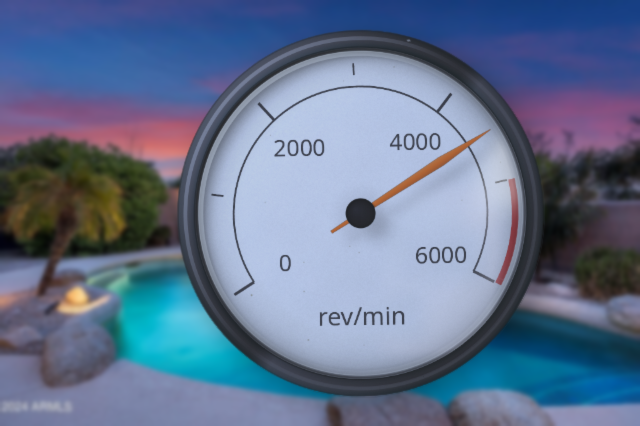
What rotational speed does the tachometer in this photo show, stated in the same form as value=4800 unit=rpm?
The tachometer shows value=4500 unit=rpm
